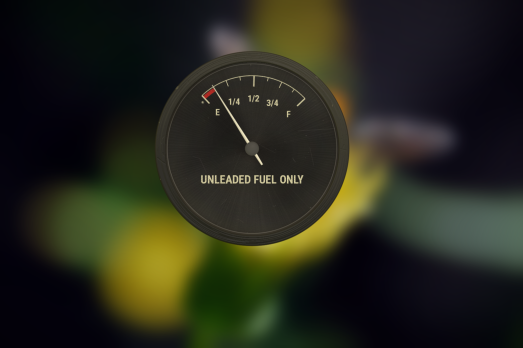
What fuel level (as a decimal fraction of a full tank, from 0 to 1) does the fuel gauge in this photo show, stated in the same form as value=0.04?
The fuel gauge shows value=0.125
